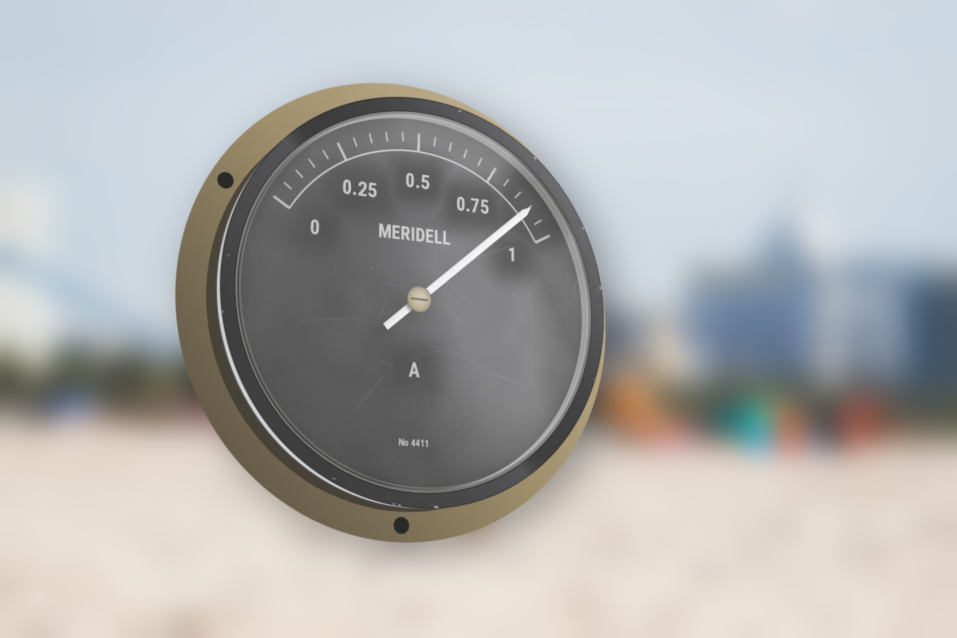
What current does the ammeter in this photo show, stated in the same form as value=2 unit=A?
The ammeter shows value=0.9 unit=A
